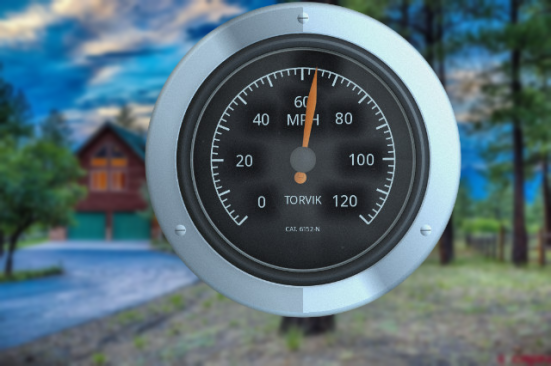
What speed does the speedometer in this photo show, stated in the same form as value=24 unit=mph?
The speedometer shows value=64 unit=mph
